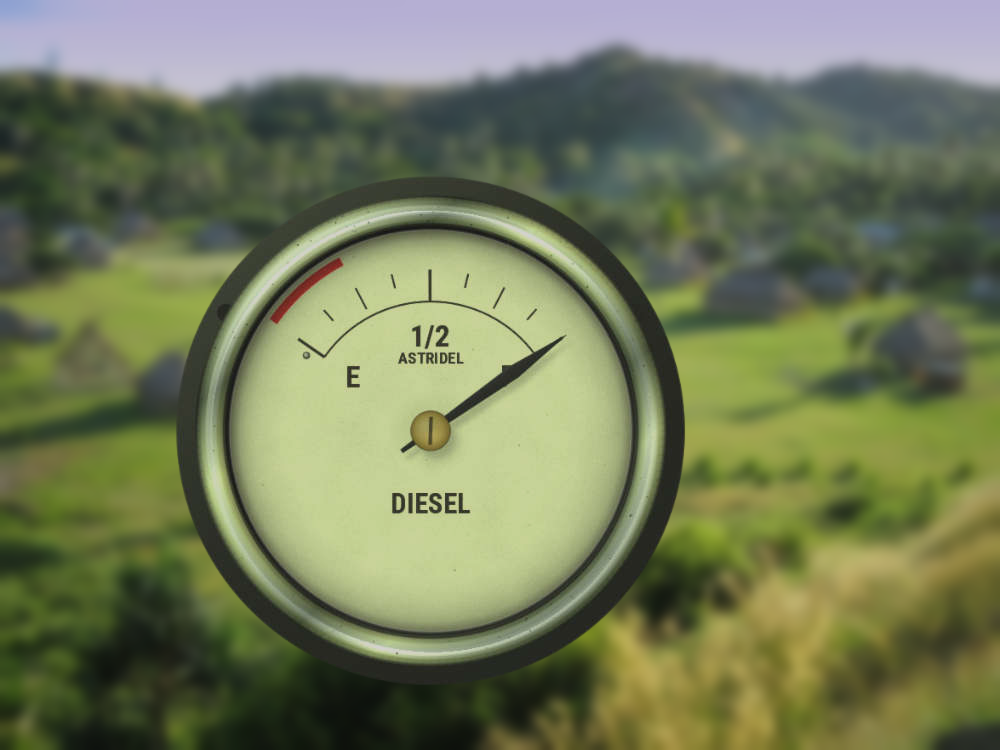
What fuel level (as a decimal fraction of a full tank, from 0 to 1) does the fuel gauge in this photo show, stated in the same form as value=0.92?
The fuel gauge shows value=1
